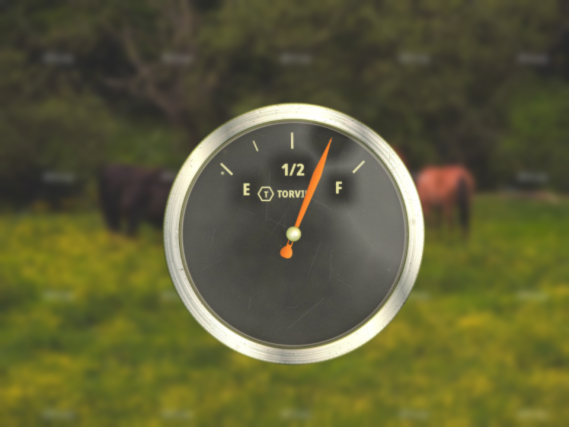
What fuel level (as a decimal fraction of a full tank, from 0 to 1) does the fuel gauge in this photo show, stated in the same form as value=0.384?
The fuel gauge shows value=0.75
